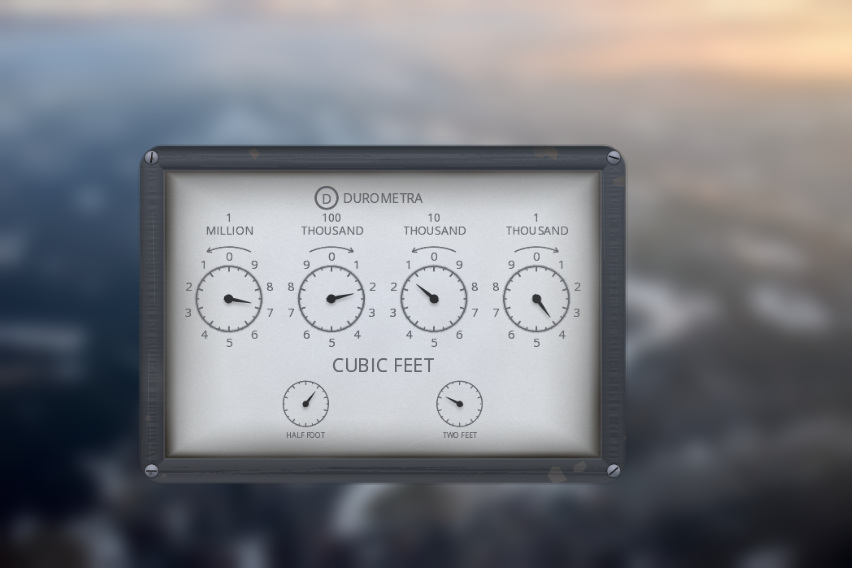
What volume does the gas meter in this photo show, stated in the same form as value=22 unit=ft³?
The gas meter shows value=721400 unit=ft³
